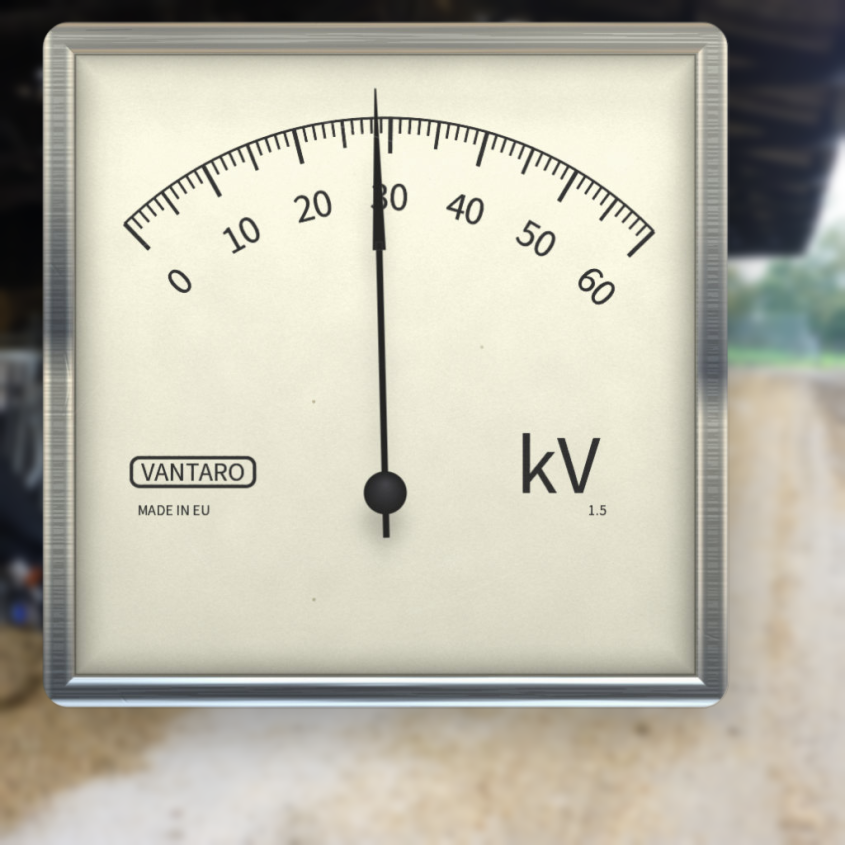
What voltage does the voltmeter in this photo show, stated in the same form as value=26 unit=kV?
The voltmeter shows value=28.5 unit=kV
